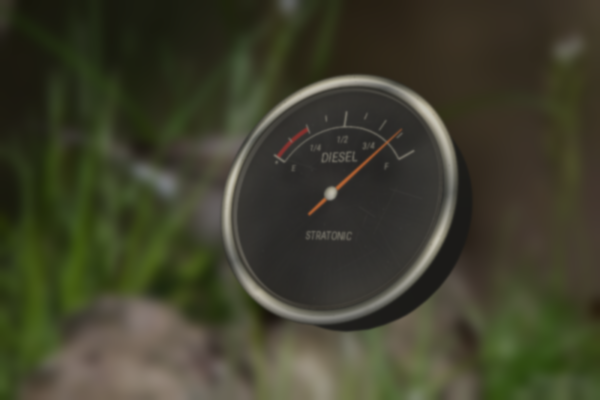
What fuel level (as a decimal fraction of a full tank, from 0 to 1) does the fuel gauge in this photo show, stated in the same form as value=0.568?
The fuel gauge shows value=0.875
